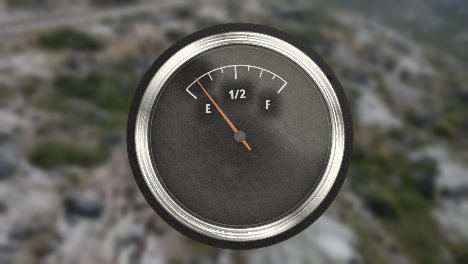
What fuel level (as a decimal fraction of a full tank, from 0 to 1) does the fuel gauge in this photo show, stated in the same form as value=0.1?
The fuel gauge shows value=0.125
